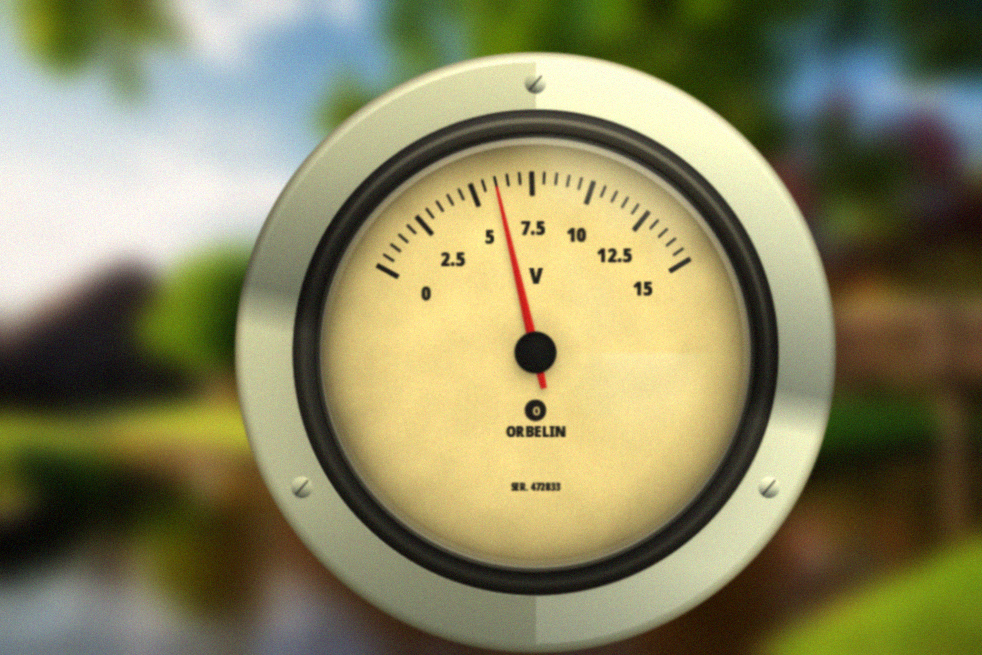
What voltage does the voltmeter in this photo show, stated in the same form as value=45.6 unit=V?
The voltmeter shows value=6 unit=V
